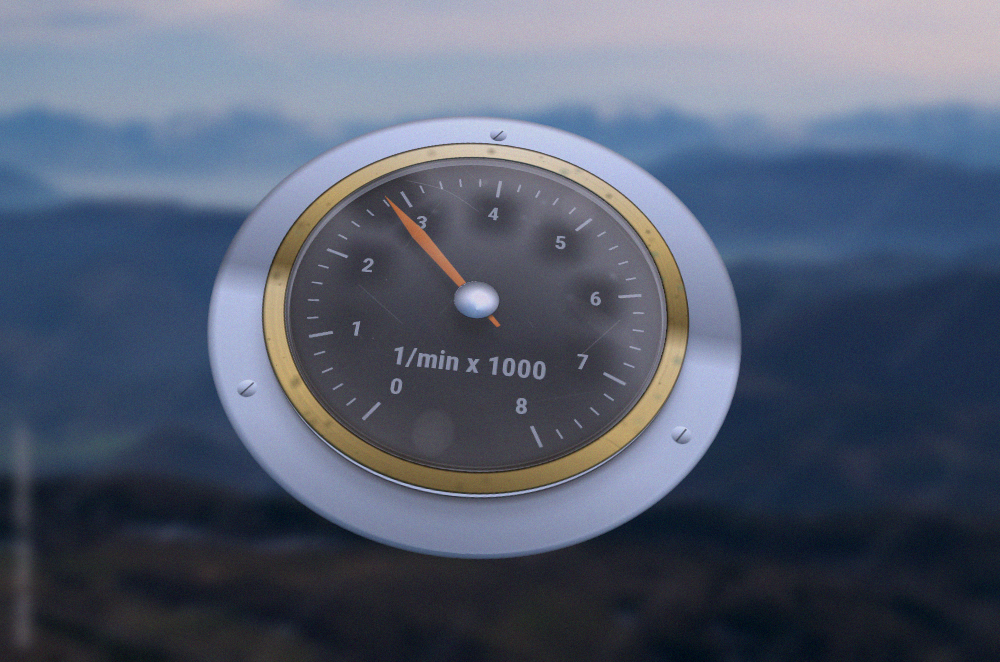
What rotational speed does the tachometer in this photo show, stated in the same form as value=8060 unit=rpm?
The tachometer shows value=2800 unit=rpm
